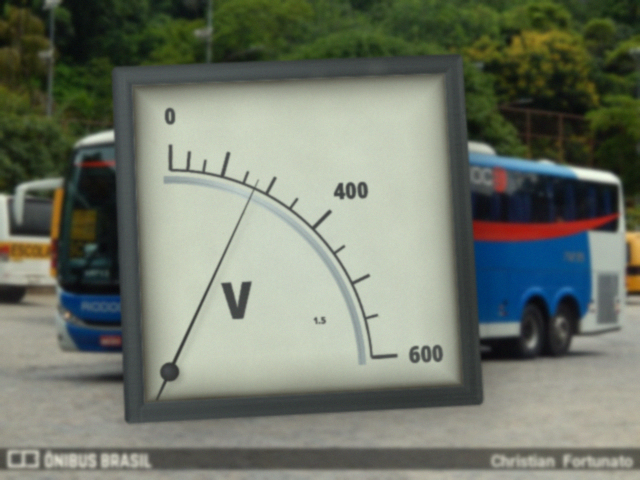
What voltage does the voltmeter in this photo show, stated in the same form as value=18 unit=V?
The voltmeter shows value=275 unit=V
